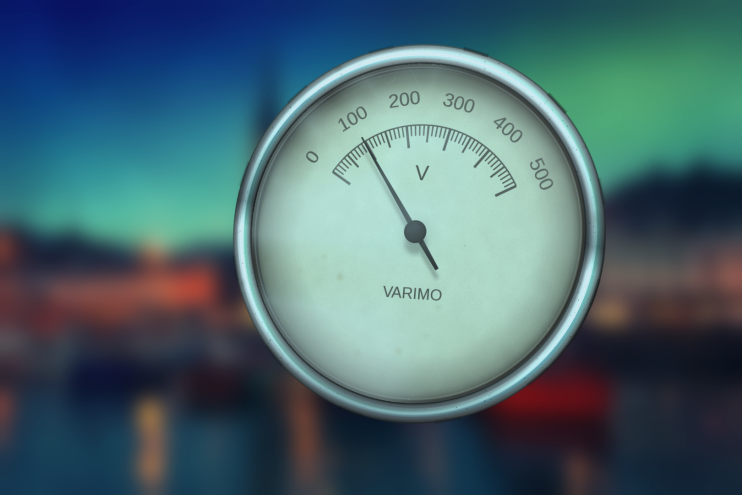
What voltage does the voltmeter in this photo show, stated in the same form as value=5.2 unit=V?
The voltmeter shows value=100 unit=V
